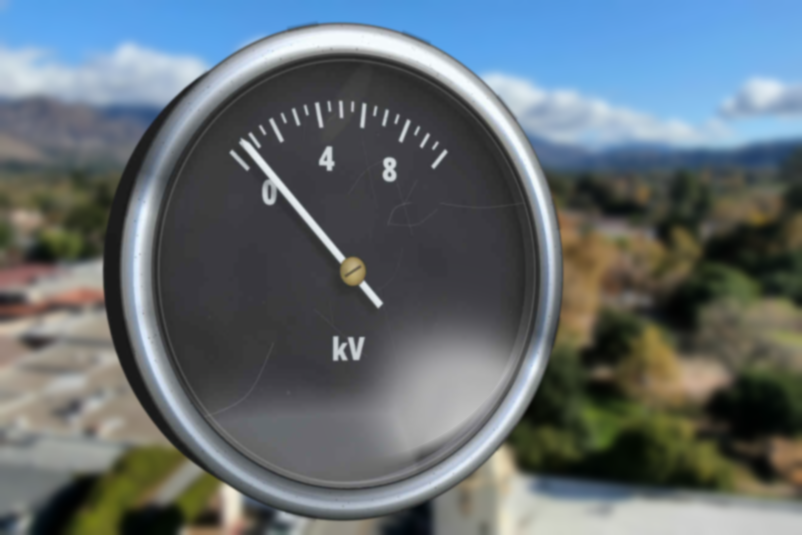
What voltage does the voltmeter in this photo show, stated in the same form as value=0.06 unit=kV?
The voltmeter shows value=0.5 unit=kV
